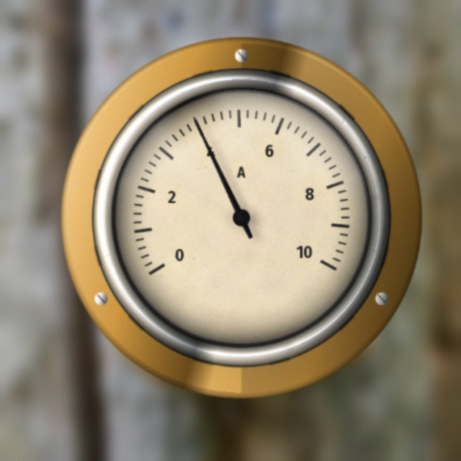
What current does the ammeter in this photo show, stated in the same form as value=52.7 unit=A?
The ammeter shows value=4 unit=A
